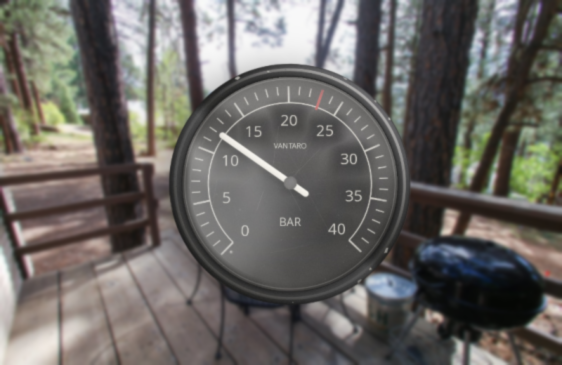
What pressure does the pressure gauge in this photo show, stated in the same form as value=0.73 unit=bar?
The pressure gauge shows value=12 unit=bar
